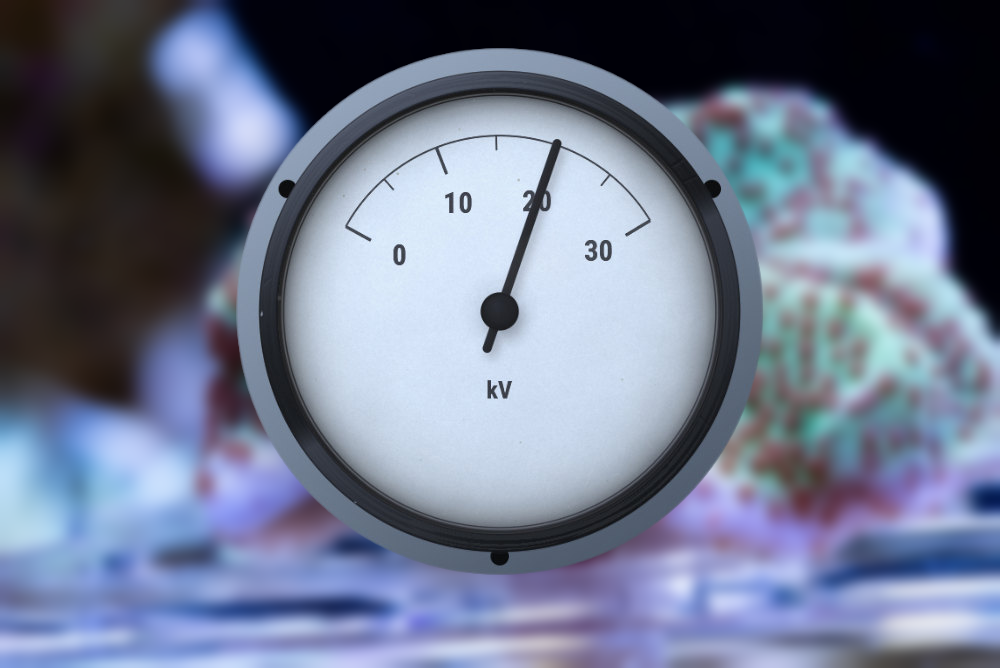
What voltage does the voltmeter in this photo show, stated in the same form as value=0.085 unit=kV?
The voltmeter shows value=20 unit=kV
